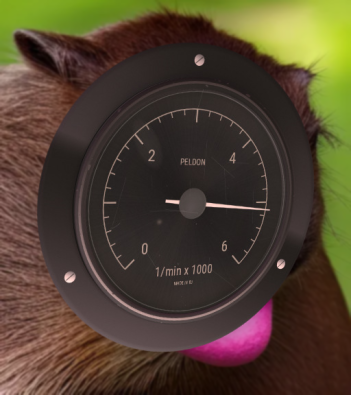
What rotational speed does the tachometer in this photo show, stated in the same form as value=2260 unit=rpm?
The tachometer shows value=5100 unit=rpm
